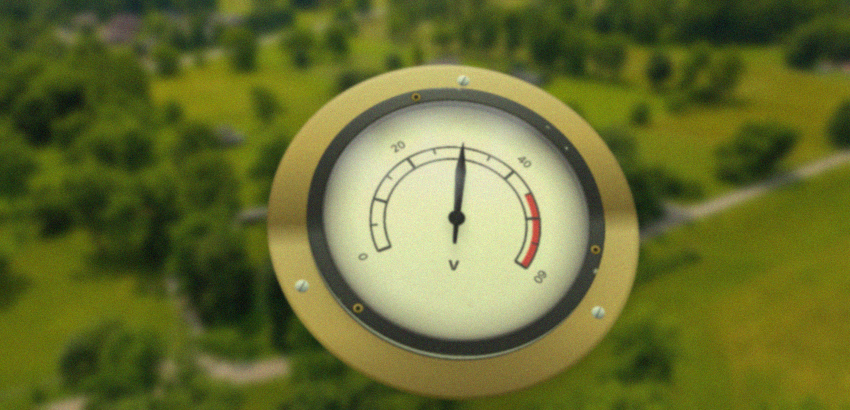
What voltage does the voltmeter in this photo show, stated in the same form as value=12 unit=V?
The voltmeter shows value=30 unit=V
